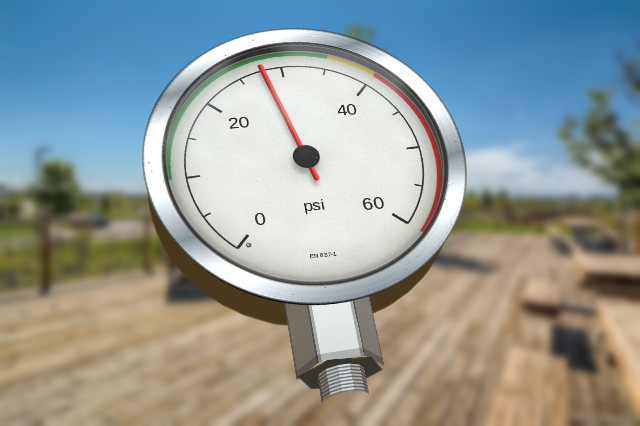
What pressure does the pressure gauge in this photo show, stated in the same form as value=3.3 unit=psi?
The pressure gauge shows value=27.5 unit=psi
